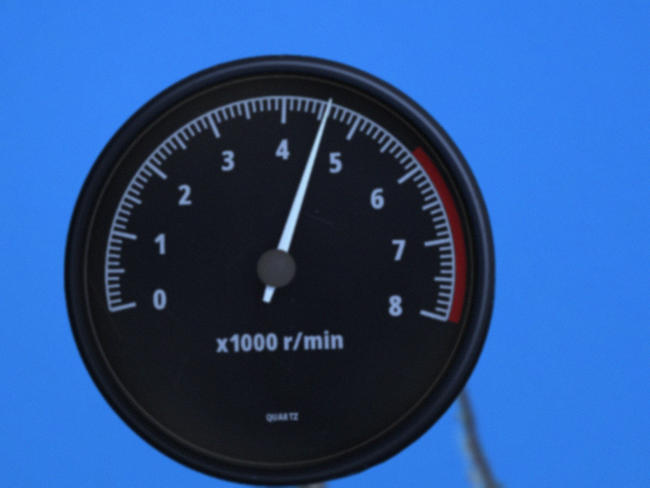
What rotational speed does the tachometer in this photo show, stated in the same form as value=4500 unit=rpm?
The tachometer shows value=4600 unit=rpm
